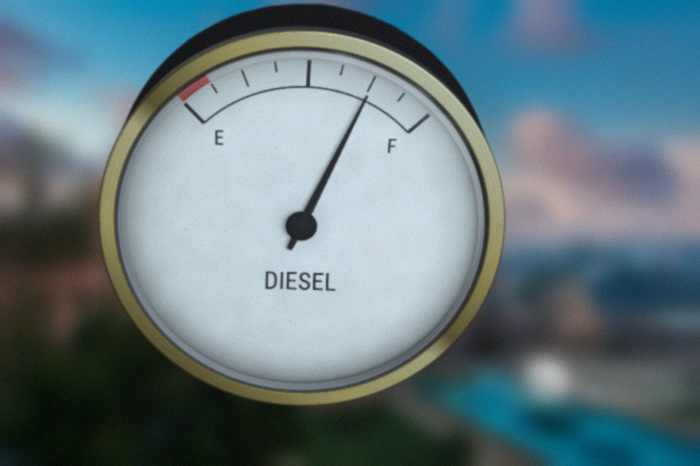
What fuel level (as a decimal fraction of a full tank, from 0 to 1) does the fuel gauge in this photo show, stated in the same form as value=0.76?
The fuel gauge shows value=0.75
